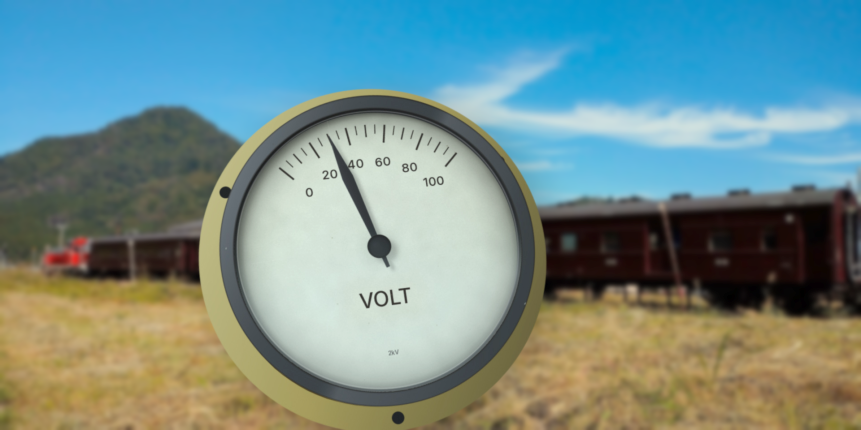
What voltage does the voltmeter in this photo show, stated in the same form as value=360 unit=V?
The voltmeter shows value=30 unit=V
